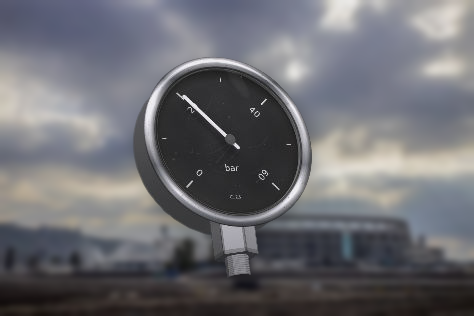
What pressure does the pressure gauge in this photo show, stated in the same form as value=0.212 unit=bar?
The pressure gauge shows value=20 unit=bar
